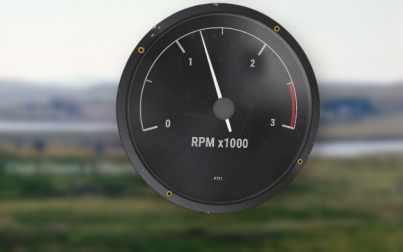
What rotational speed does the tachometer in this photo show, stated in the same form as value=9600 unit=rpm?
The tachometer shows value=1250 unit=rpm
